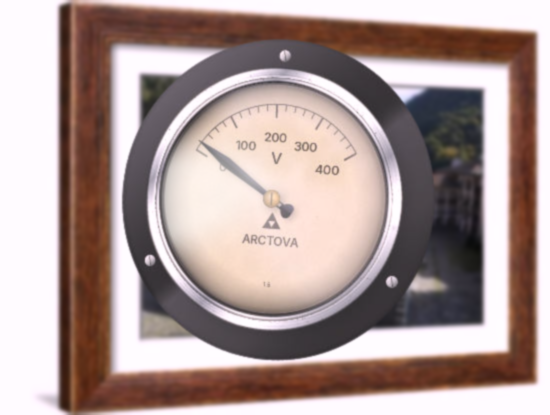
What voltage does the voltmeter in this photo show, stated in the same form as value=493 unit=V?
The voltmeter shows value=20 unit=V
